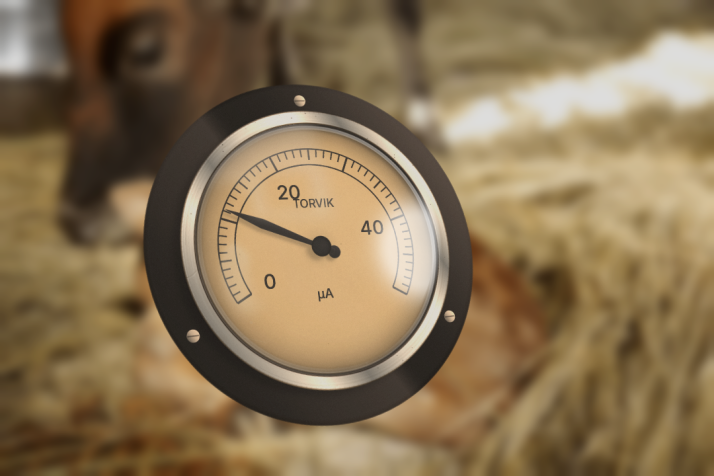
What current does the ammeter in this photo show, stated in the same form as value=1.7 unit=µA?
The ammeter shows value=11 unit=µA
